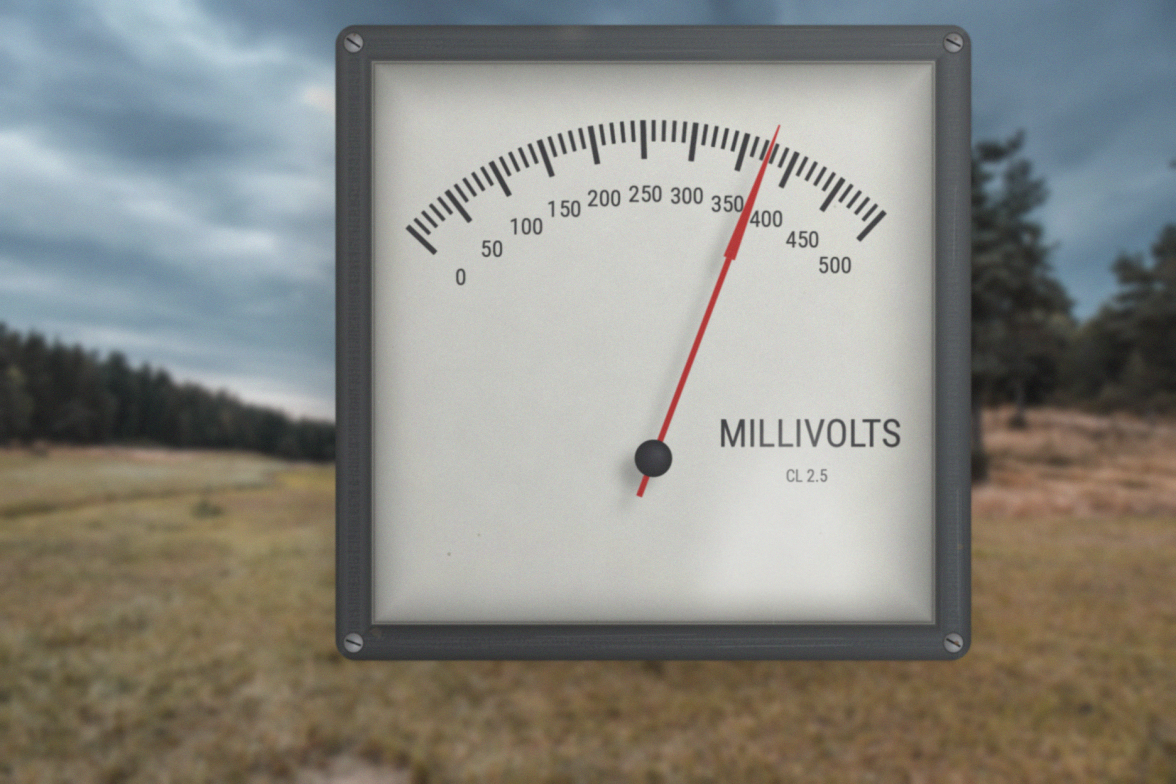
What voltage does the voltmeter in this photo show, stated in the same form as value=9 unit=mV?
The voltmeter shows value=375 unit=mV
